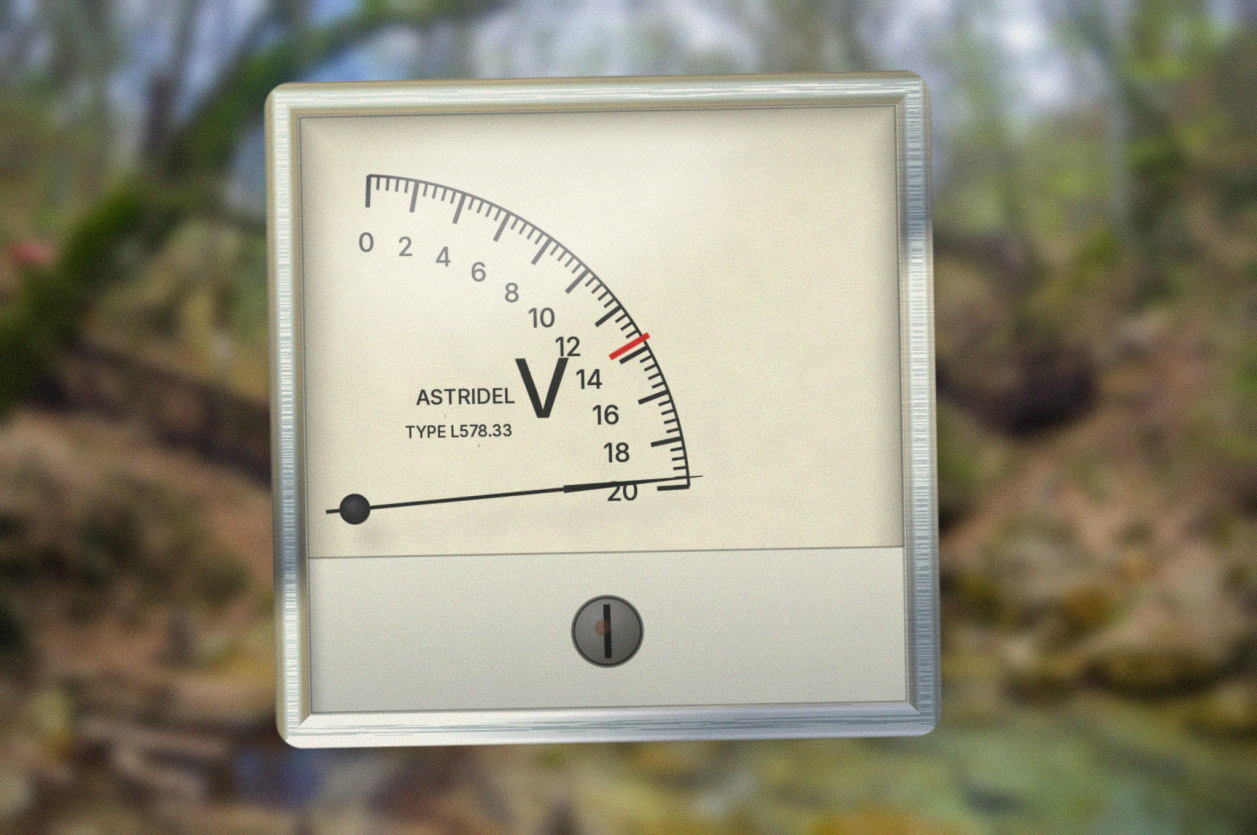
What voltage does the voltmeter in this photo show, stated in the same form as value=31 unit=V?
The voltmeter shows value=19.6 unit=V
